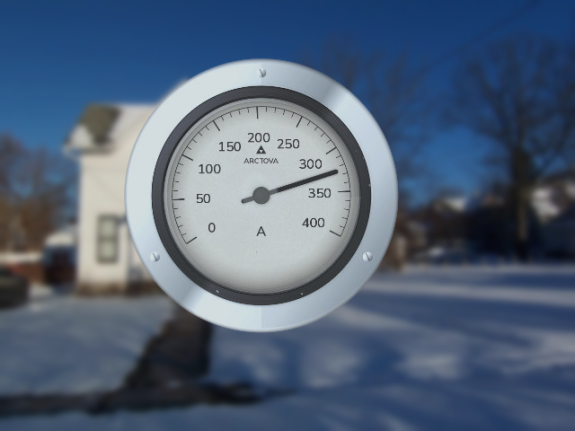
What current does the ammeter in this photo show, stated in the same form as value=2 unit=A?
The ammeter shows value=325 unit=A
